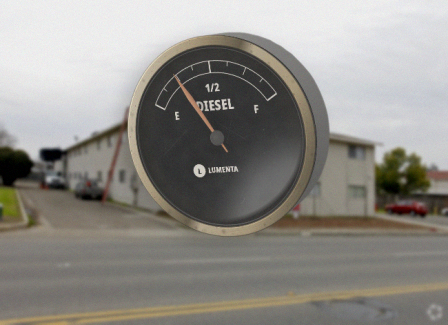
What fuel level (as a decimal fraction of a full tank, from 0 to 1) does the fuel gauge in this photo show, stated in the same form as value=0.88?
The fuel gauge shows value=0.25
